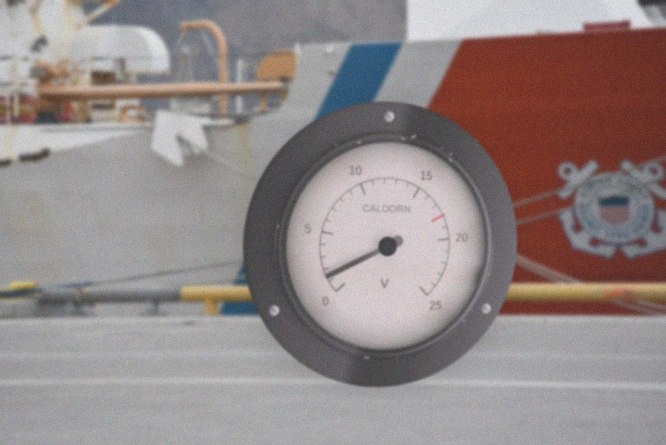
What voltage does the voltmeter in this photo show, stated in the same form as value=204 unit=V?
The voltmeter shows value=1.5 unit=V
